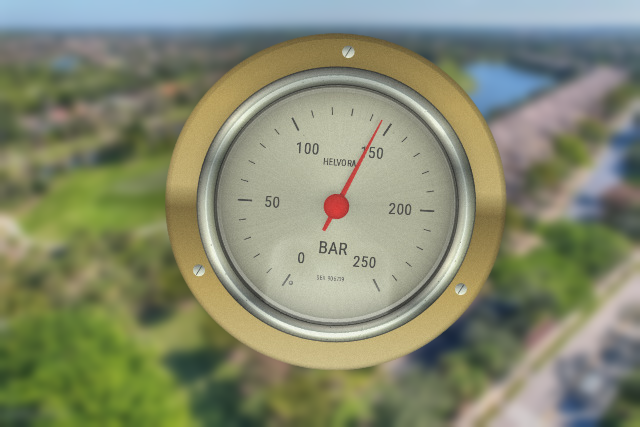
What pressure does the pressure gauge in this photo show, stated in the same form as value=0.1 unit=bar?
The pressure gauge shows value=145 unit=bar
